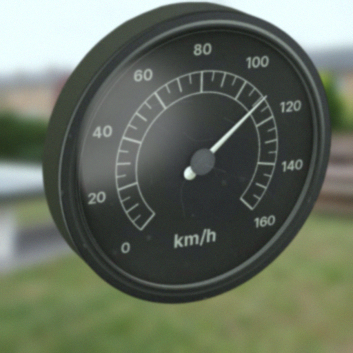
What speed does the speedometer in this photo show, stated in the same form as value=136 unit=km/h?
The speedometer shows value=110 unit=km/h
